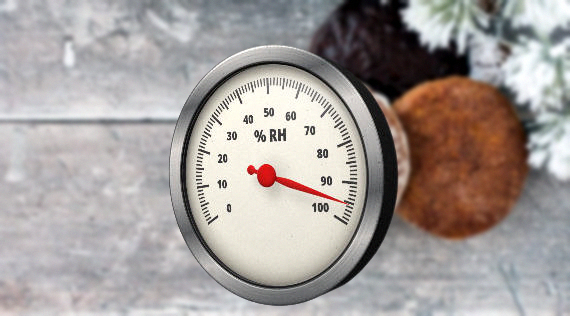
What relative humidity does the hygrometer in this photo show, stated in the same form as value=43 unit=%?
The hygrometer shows value=95 unit=%
